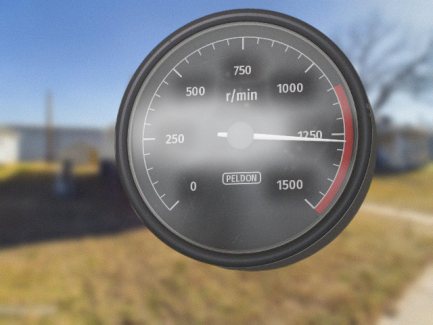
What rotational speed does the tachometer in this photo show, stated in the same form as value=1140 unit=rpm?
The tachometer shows value=1275 unit=rpm
